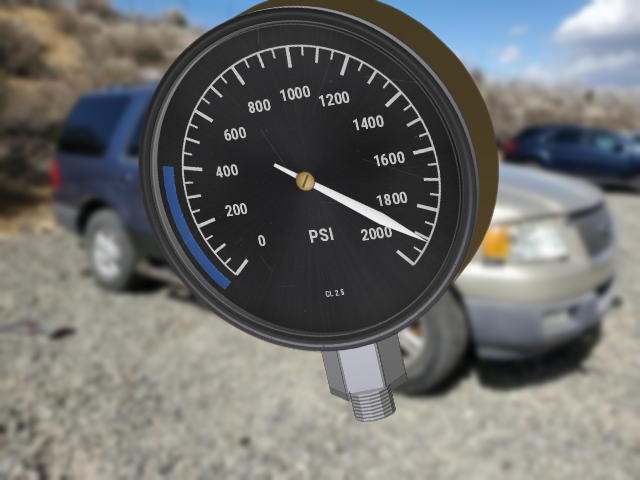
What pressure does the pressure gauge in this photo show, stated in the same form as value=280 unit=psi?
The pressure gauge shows value=1900 unit=psi
